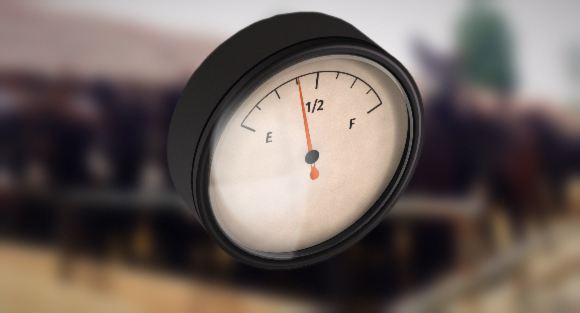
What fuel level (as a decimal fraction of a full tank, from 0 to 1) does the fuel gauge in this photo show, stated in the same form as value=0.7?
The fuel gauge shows value=0.375
